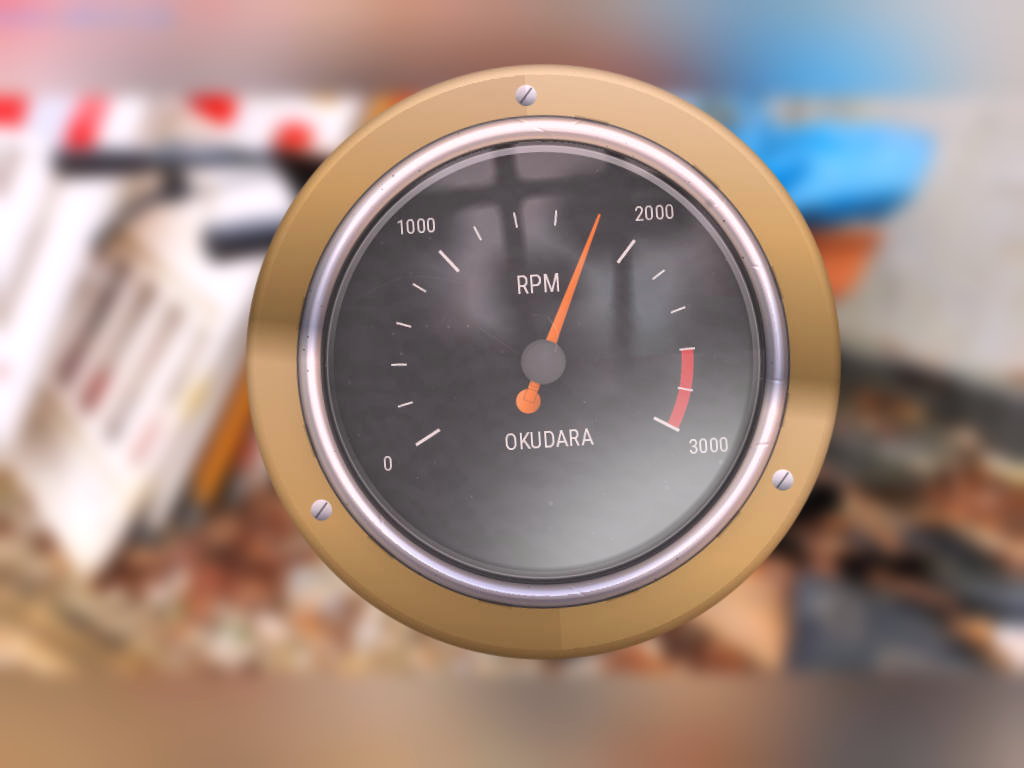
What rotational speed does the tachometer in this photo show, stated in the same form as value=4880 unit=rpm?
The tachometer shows value=1800 unit=rpm
